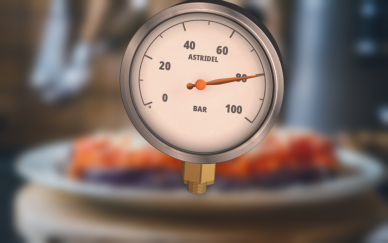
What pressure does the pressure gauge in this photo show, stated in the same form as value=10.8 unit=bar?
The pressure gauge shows value=80 unit=bar
